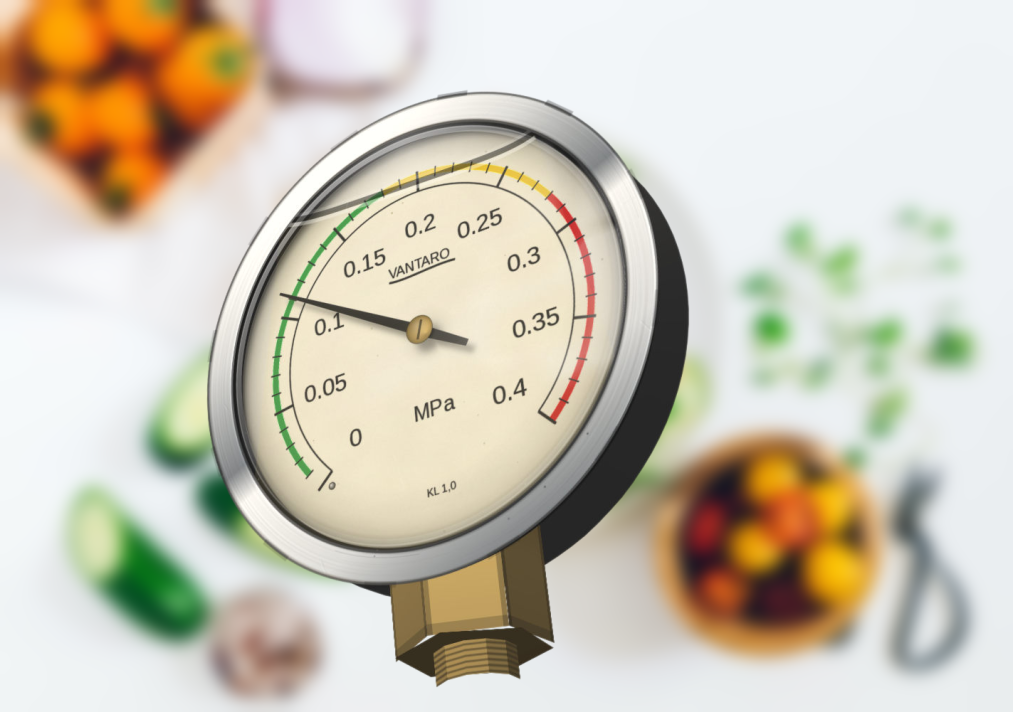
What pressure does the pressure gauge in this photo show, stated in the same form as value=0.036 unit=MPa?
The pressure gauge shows value=0.11 unit=MPa
